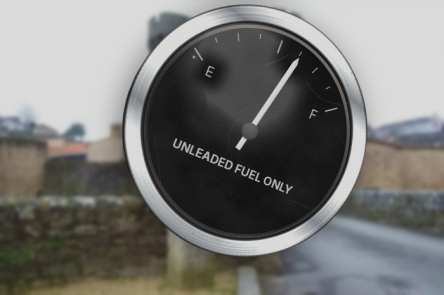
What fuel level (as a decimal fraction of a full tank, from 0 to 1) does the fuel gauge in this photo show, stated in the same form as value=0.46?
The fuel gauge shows value=0.625
